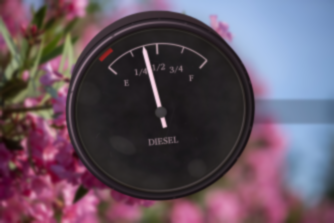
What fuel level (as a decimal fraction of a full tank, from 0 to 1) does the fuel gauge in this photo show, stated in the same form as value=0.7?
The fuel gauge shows value=0.375
